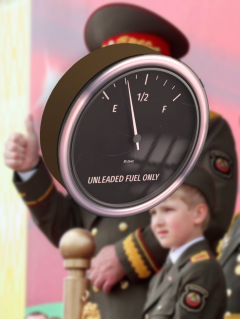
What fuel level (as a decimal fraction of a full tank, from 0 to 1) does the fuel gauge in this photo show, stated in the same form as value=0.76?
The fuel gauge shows value=0.25
